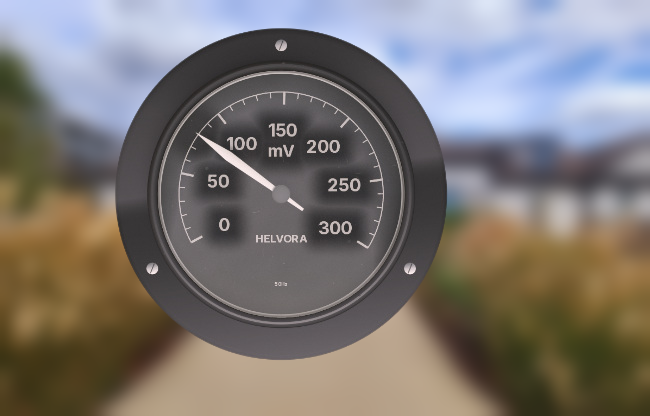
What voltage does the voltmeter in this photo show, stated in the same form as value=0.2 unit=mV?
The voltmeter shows value=80 unit=mV
